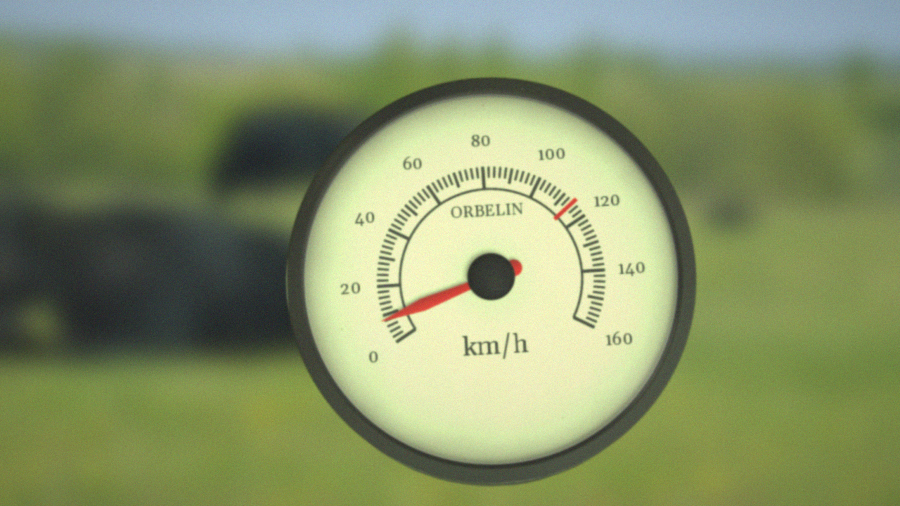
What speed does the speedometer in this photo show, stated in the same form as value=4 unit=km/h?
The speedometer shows value=8 unit=km/h
